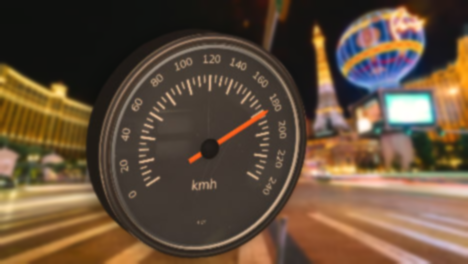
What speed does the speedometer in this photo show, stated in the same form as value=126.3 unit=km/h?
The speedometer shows value=180 unit=km/h
